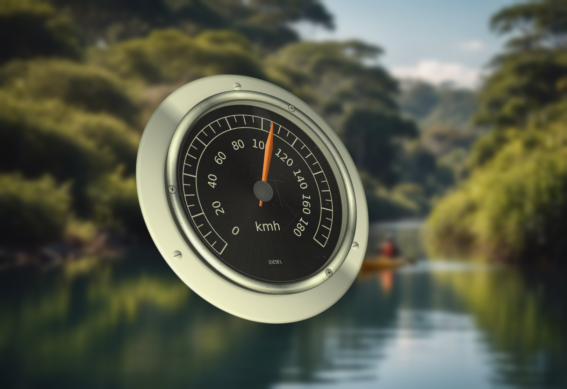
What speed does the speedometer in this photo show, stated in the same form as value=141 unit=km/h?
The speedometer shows value=105 unit=km/h
